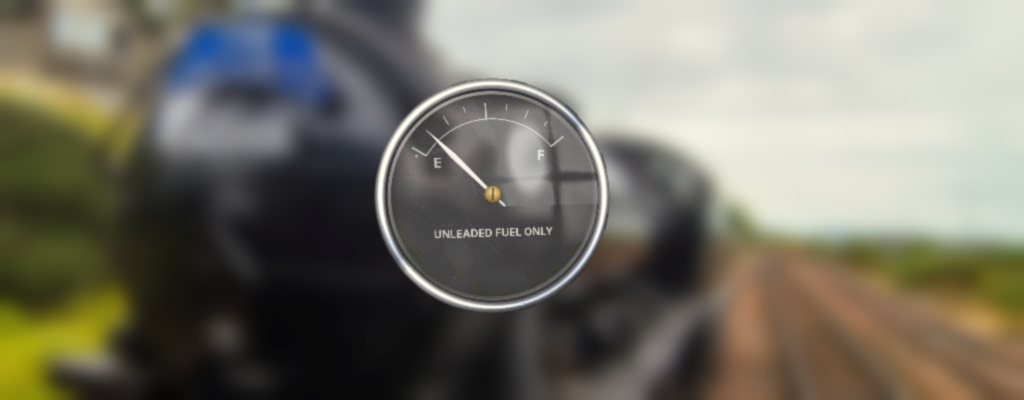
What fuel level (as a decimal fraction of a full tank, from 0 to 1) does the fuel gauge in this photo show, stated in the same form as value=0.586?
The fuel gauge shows value=0.125
